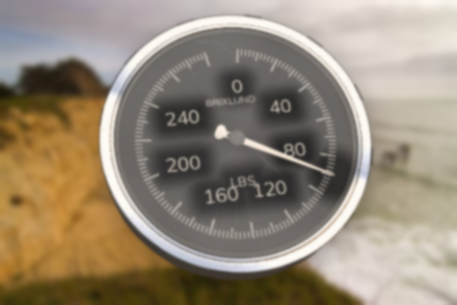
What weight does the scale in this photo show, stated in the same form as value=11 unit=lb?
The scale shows value=90 unit=lb
